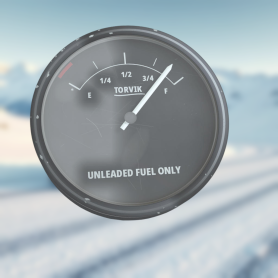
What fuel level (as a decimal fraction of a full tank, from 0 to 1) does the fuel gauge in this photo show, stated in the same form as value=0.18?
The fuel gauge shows value=0.875
